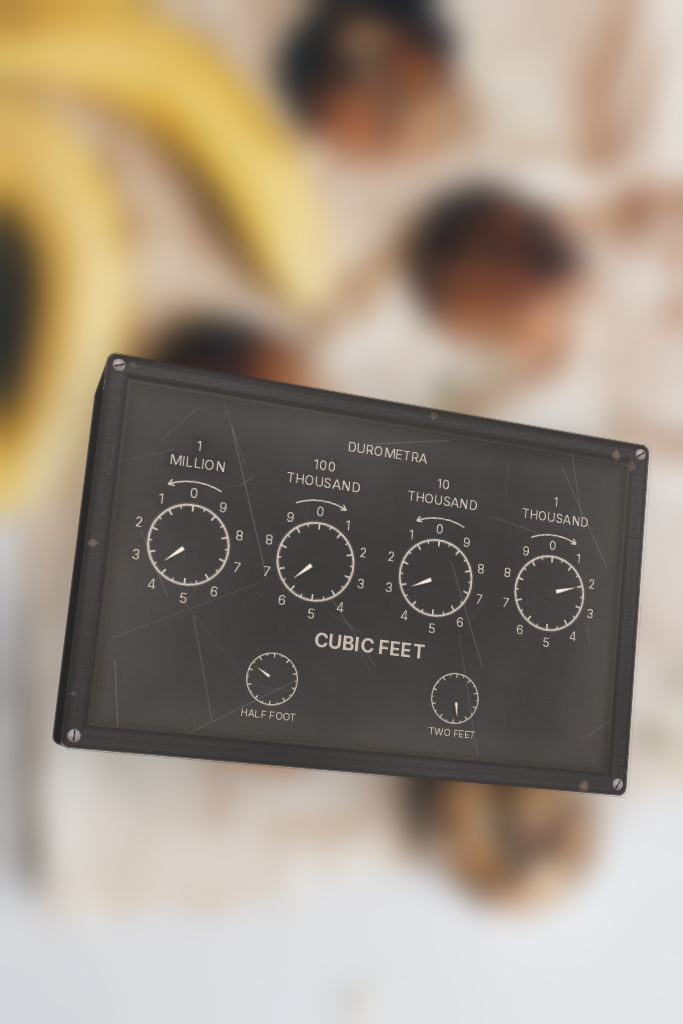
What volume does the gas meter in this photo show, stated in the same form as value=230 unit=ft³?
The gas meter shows value=363200 unit=ft³
